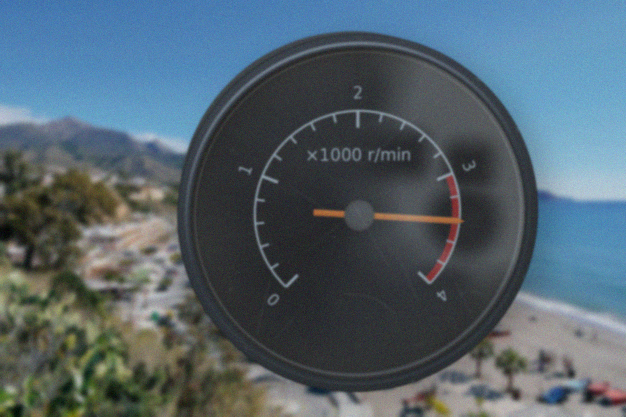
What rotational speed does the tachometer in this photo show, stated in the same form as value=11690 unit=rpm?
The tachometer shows value=3400 unit=rpm
